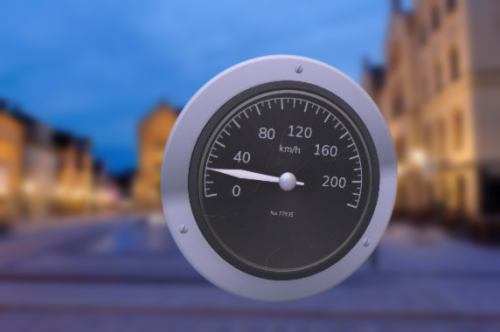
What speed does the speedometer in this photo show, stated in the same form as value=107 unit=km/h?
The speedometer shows value=20 unit=km/h
